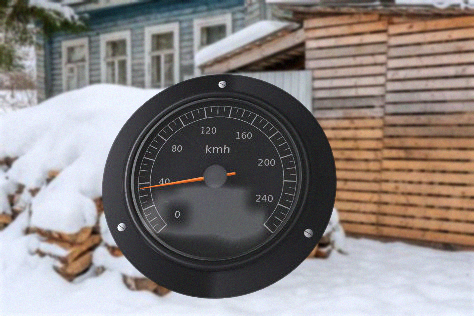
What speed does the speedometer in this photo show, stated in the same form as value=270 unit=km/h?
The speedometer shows value=35 unit=km/h
